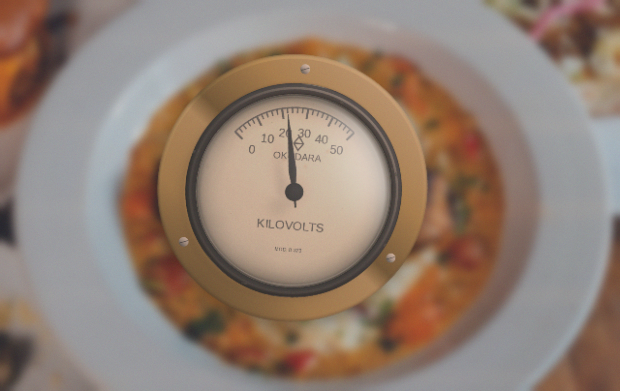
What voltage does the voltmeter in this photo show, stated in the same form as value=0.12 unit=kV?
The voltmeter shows value=22 unit=kV
